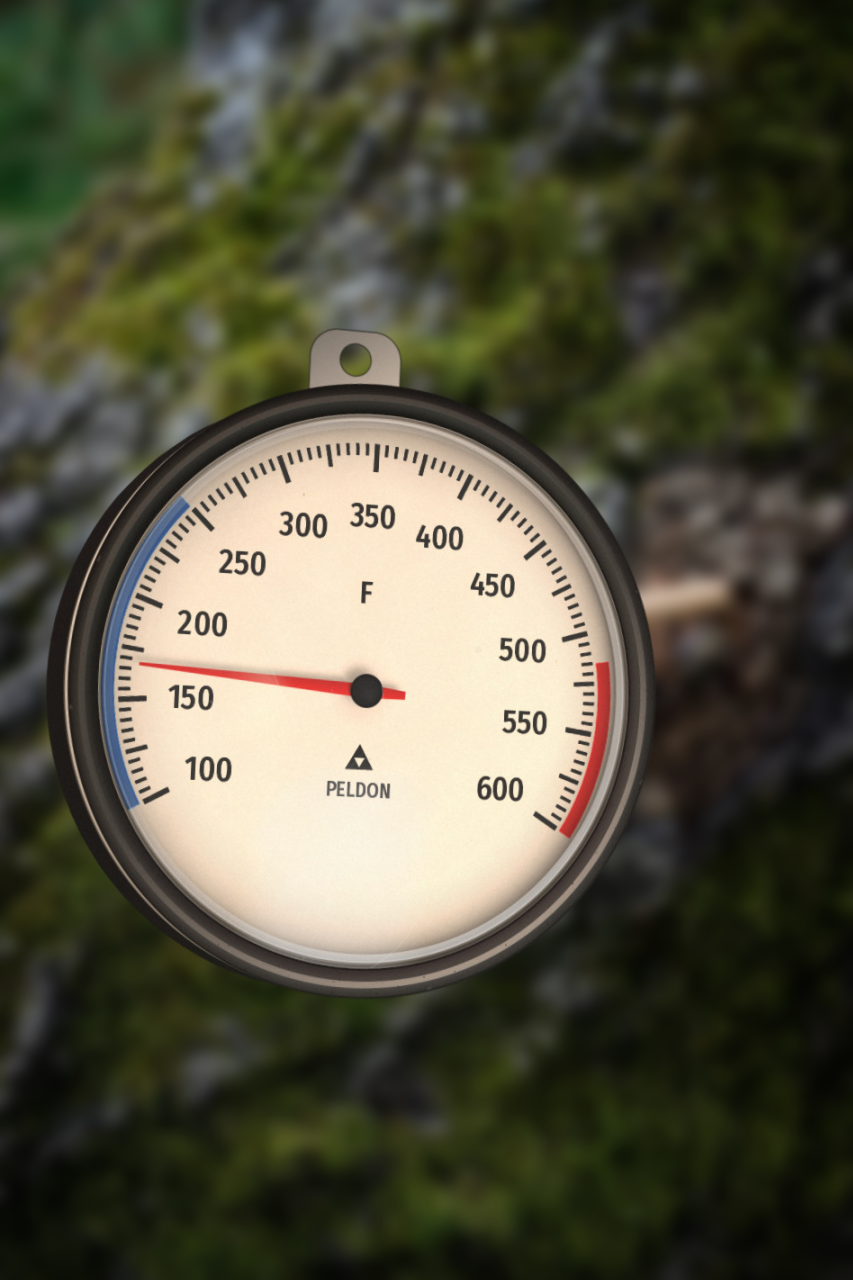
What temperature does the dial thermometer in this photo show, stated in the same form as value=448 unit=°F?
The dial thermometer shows value=167.5 unit=°F
